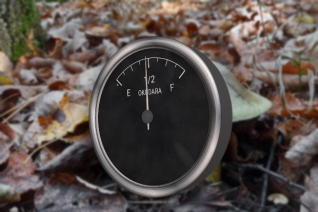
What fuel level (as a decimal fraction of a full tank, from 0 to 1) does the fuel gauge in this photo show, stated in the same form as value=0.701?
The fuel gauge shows value=0.5
